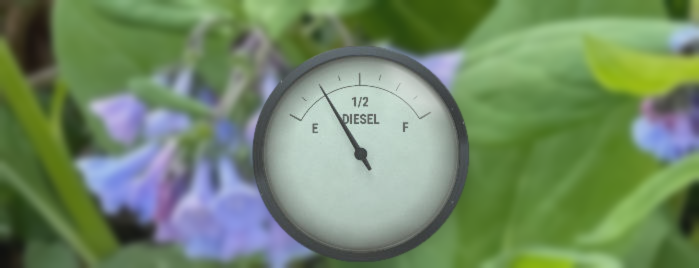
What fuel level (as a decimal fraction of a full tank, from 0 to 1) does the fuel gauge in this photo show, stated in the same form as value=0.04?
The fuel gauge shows value=0.25
